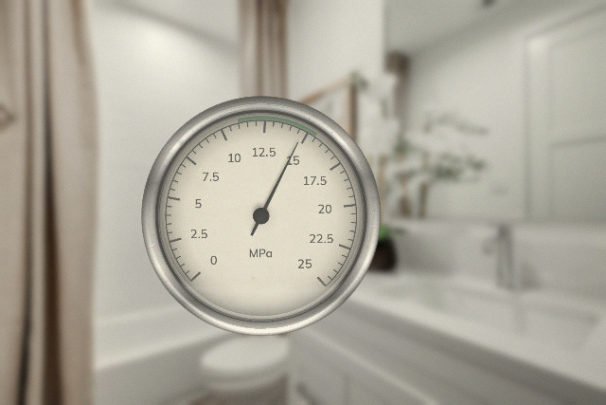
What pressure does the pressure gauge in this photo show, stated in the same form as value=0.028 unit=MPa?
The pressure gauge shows value=14.75 unit=MPa
